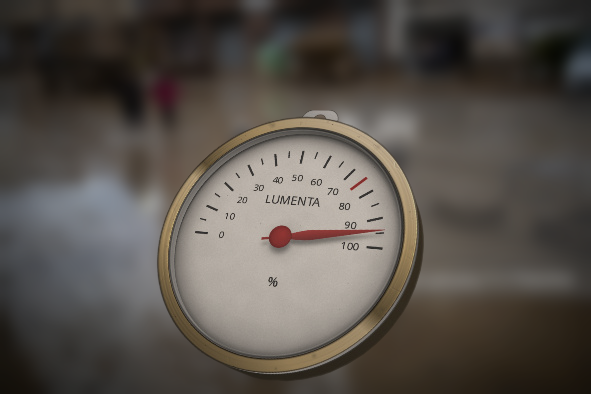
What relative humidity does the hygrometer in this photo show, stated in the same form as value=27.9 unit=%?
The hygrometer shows value=95 unit=%
